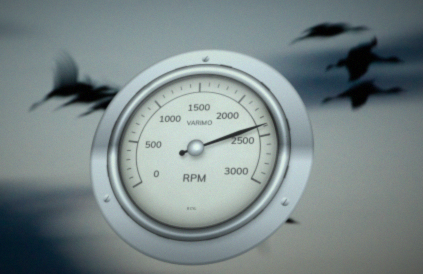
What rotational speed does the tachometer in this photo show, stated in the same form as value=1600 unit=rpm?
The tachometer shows value=2400 unit=rpm
